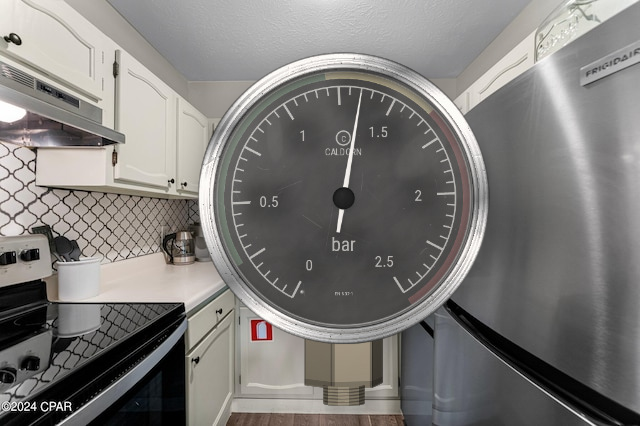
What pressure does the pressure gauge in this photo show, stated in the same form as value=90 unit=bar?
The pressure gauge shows value=1.35 unit=bar
